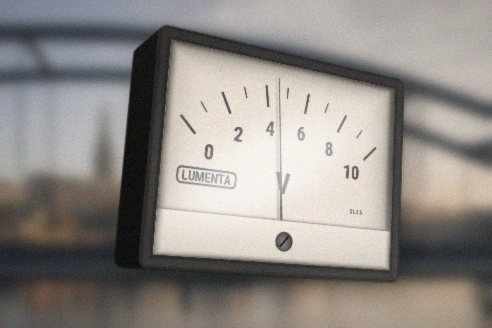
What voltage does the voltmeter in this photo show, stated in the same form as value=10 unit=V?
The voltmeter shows value=4.5 unit=V
